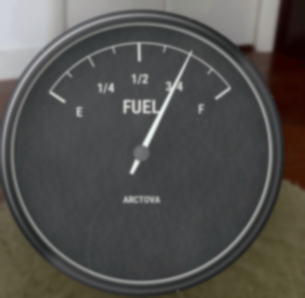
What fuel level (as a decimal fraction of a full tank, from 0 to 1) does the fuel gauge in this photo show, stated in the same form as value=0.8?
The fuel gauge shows value=0.75
